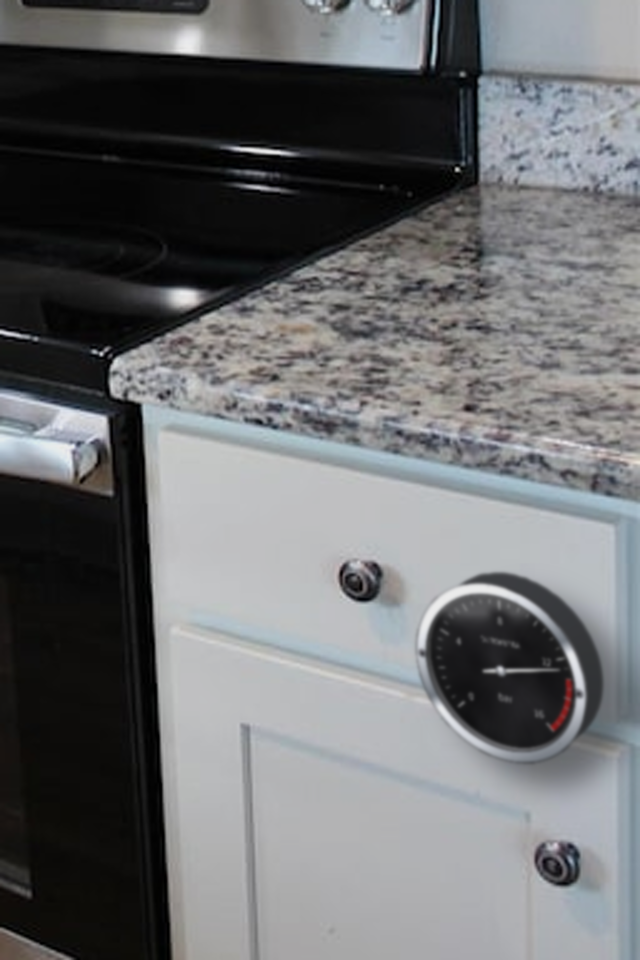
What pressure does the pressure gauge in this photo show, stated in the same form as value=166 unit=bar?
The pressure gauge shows value=12.5 unit=bar
